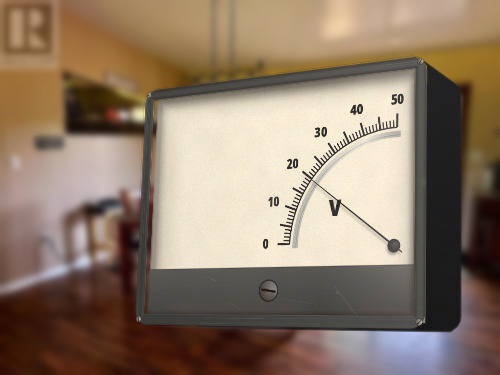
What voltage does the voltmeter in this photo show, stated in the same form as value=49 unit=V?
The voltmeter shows value=20 unit=V
